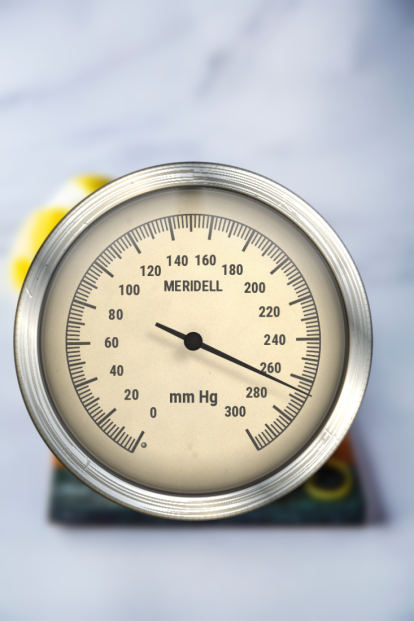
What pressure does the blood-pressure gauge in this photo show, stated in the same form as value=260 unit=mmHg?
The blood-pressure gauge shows value=266 unit=mmHg
